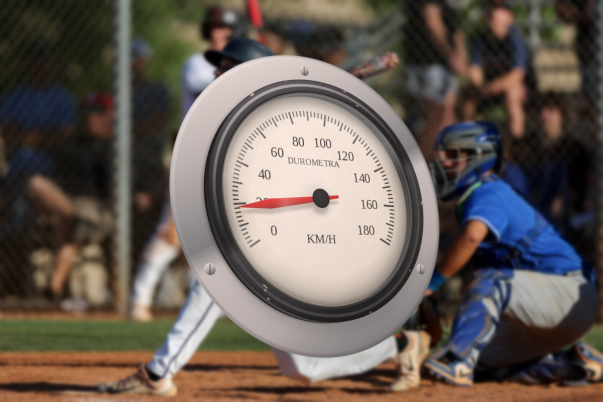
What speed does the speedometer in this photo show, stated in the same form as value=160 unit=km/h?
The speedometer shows value=18 unit=km/h
